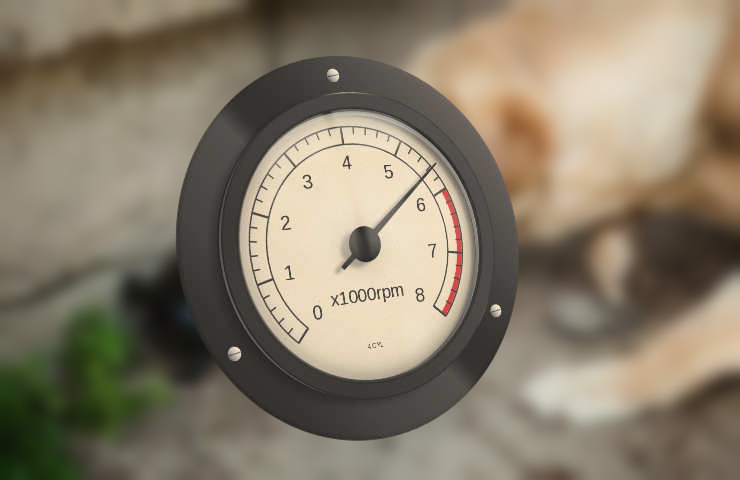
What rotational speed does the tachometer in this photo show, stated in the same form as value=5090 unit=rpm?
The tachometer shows value=5600 unit=rpm
